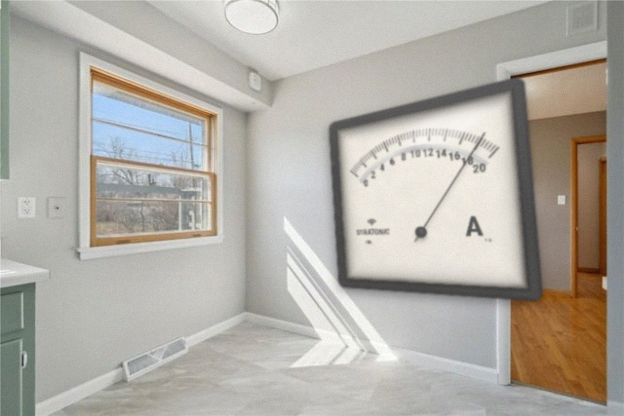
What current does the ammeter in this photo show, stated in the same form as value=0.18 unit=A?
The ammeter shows value=18 unit=A
